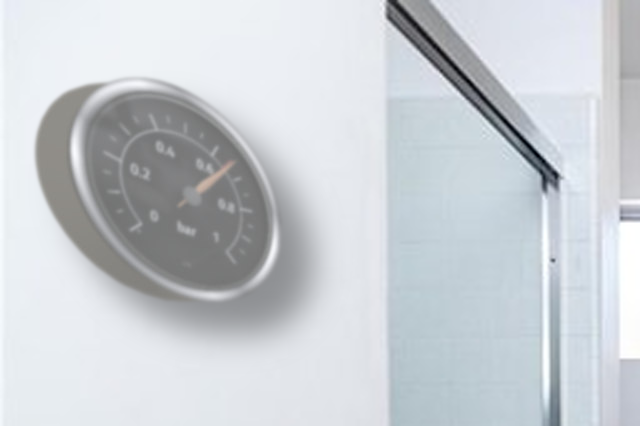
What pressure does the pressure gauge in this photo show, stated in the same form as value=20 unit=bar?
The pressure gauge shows value=0.65 unit=bar
